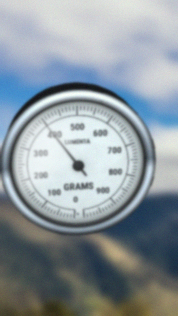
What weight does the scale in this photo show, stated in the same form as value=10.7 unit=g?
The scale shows value=400 unit=g
